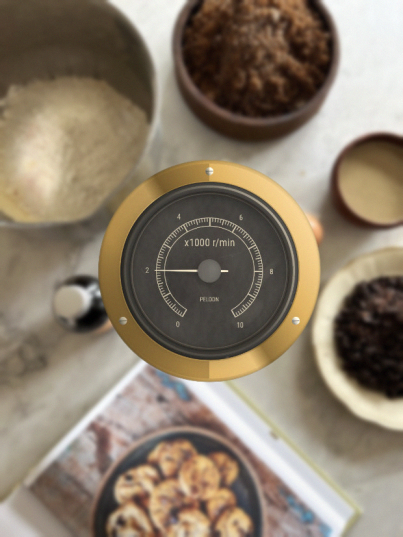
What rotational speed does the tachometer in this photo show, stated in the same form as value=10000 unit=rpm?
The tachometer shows value=2000 unit=rpm
